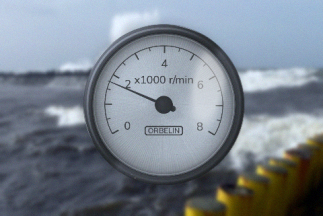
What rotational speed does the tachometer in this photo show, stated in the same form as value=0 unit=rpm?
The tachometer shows value=1750 unit=rpm
